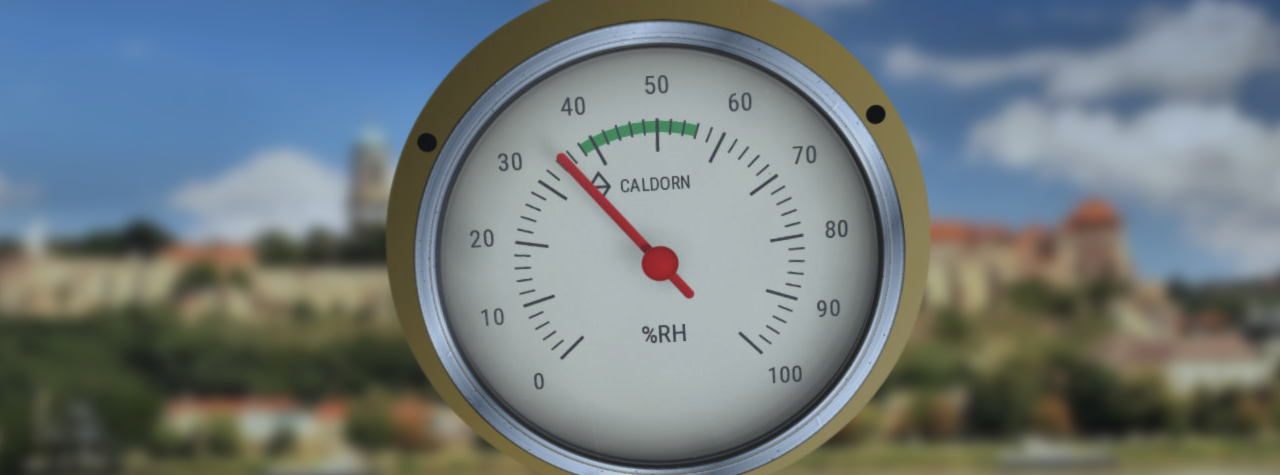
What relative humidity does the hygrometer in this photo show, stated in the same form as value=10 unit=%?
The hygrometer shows value=35 unit=%
